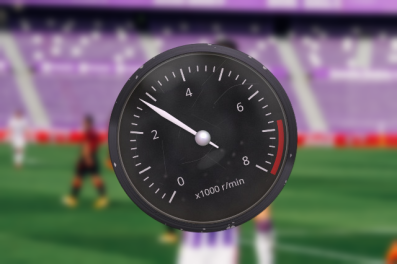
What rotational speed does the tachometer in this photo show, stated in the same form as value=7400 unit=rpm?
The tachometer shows value=2800 unit=rpm
